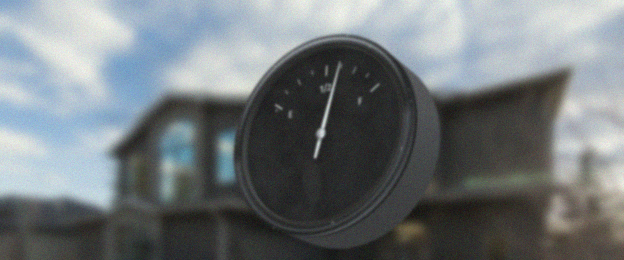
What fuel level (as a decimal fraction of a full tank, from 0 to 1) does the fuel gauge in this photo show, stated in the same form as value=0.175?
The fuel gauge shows value=0.625
